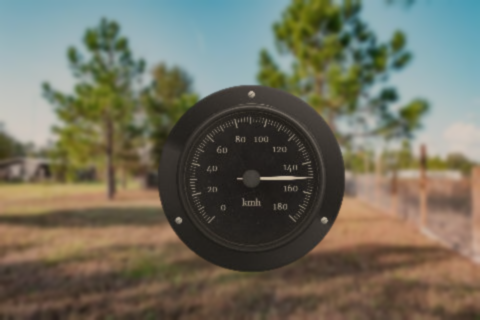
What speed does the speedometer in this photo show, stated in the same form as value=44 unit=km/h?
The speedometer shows value=150 unit=km/h
